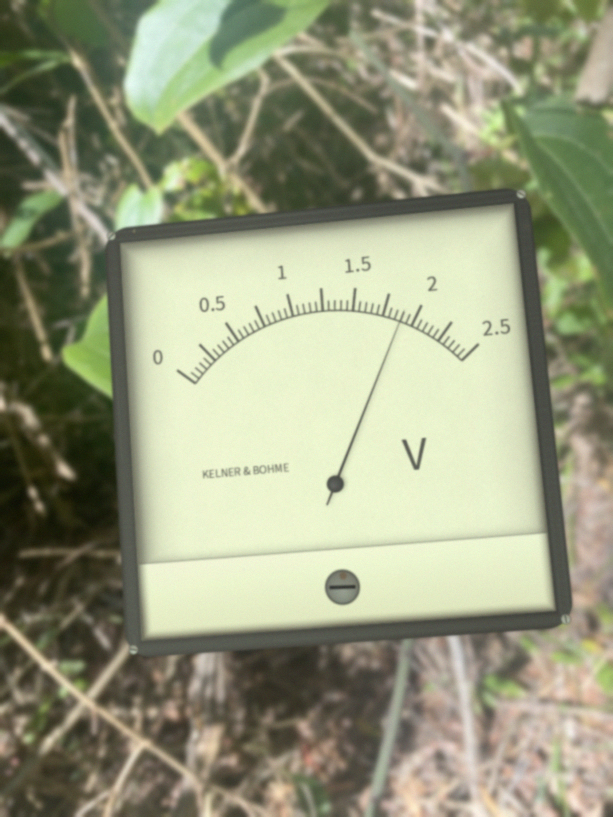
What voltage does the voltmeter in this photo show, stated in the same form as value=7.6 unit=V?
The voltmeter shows value=1.9 unit=V
